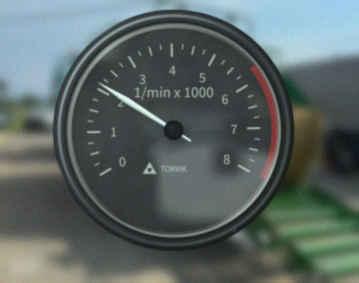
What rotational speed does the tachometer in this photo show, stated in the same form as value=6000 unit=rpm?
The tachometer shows value=2125 unit=rpm
